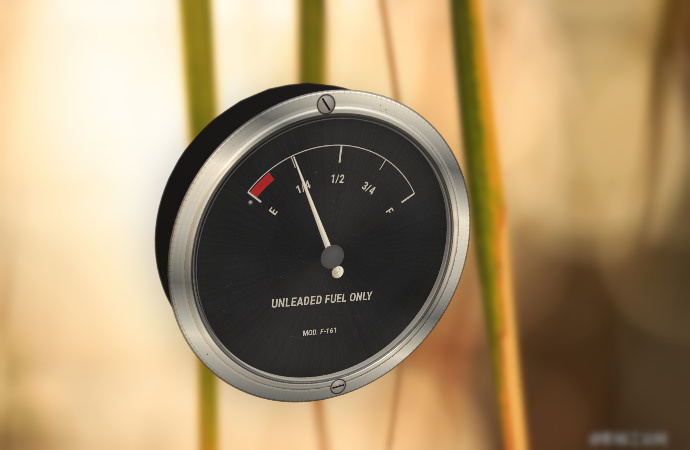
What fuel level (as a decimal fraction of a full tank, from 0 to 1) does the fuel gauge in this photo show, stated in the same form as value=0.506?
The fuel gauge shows value=0.25
